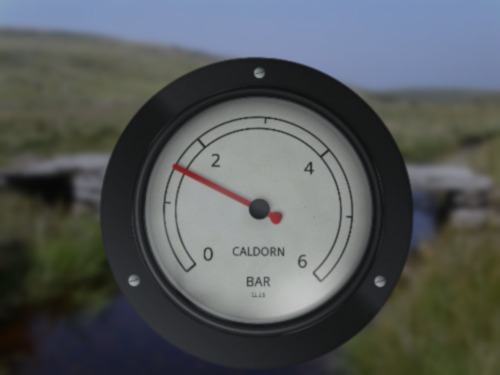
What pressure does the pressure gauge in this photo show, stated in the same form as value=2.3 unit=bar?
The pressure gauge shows value=1.5 unit=bar
